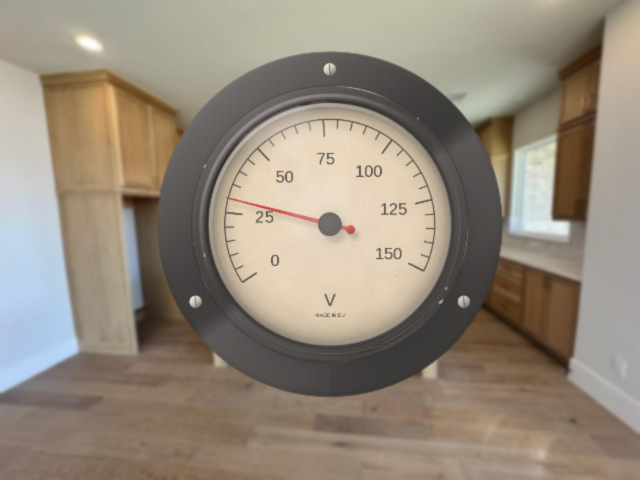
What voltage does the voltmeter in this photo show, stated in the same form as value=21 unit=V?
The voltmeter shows value=30 unit=V
